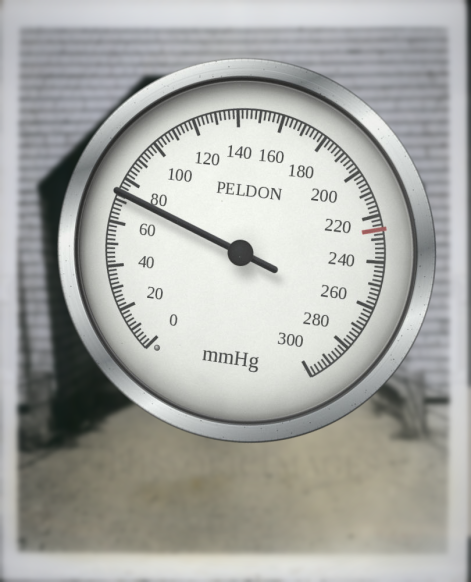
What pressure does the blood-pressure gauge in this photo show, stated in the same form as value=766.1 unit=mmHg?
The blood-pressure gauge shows value=74 unit=mmHg
